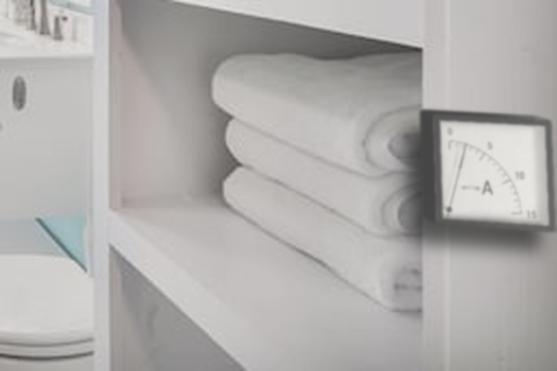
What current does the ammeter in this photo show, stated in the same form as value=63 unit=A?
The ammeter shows value=2 unit=A
